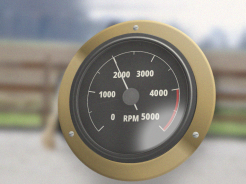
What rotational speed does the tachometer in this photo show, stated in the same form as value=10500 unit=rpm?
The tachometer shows value=2000 unit=rpm
